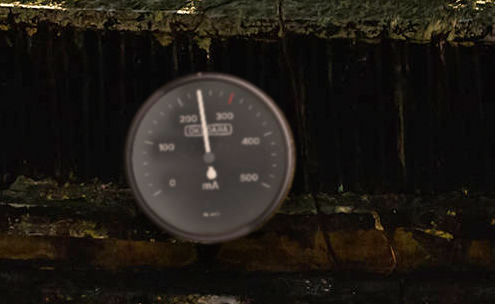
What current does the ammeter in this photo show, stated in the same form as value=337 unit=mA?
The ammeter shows value=240 unit=mA
